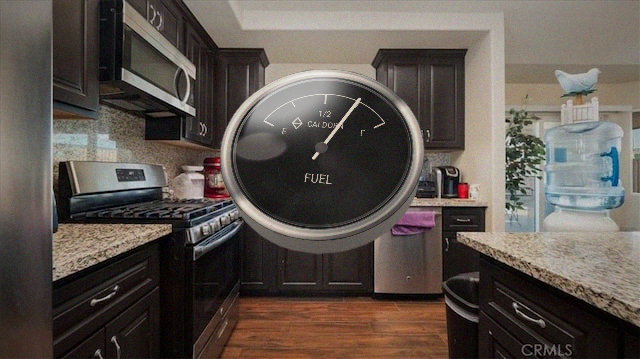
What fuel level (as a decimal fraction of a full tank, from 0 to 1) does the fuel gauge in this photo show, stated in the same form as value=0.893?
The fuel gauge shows value=0.75
